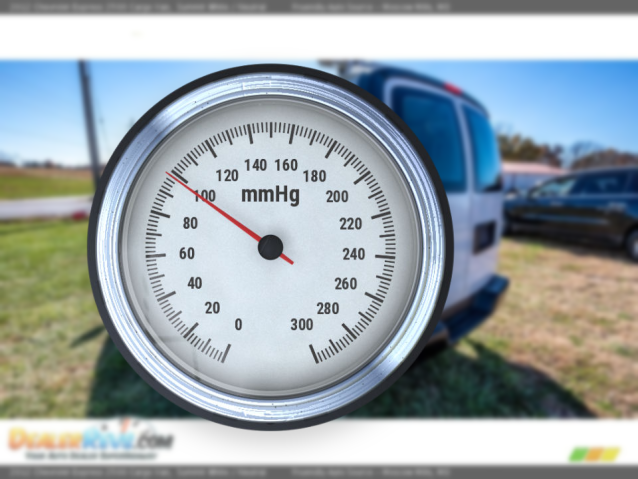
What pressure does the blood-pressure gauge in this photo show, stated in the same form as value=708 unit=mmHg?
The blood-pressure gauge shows value=98 unit=mmHg
